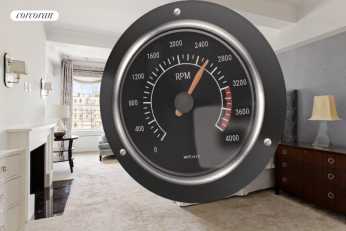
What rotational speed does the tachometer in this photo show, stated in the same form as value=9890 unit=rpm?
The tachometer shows value=2600 unit=rpm
